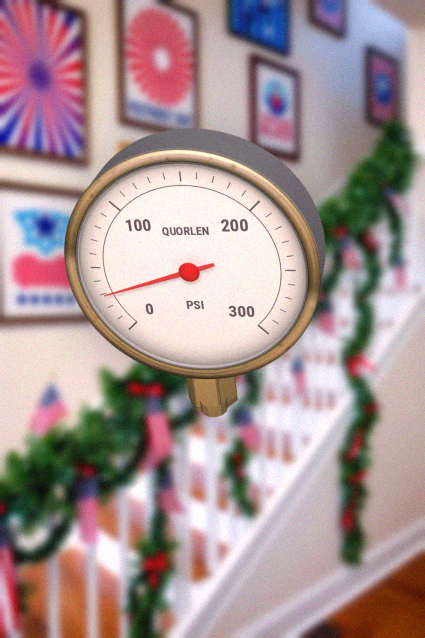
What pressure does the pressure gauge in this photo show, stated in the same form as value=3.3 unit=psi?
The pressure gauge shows value=30 unit=psi
